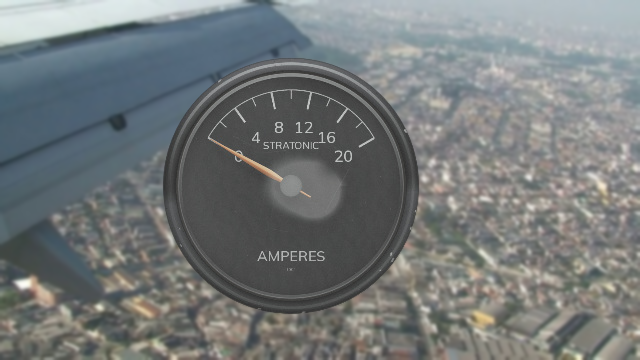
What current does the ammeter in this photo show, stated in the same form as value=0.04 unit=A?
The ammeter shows value=0 unit=A
